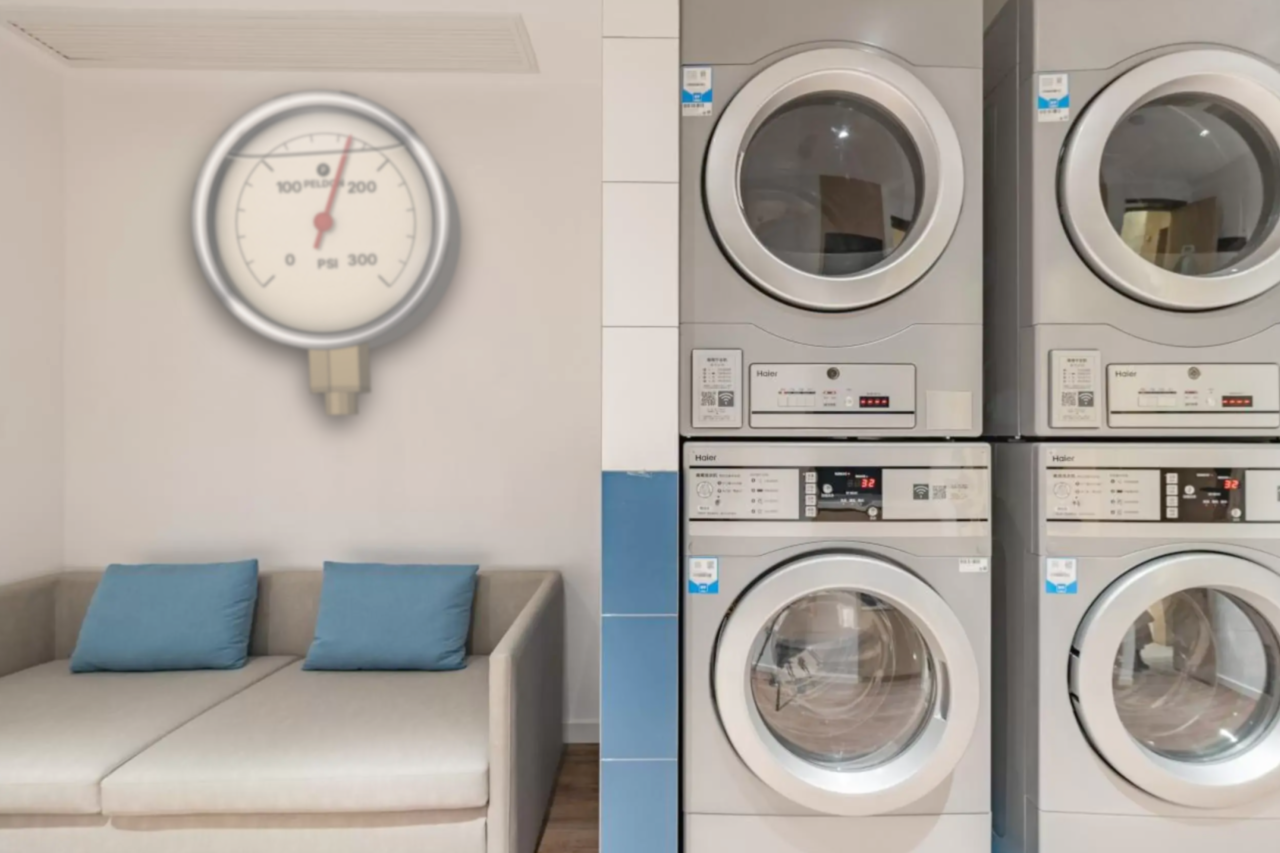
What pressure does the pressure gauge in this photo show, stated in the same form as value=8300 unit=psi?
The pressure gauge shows value=170 unit=psi
